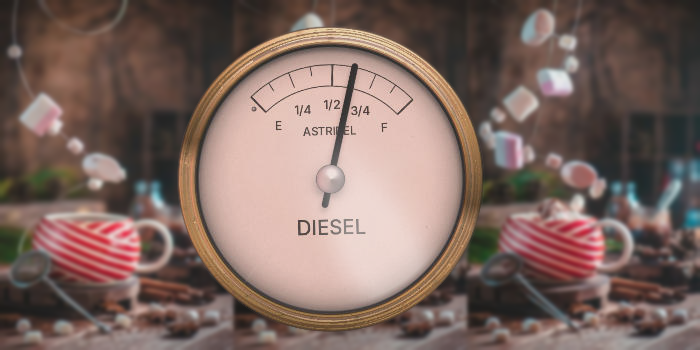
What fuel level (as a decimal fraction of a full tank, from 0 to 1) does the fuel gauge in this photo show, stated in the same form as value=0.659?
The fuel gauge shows value=0.625
